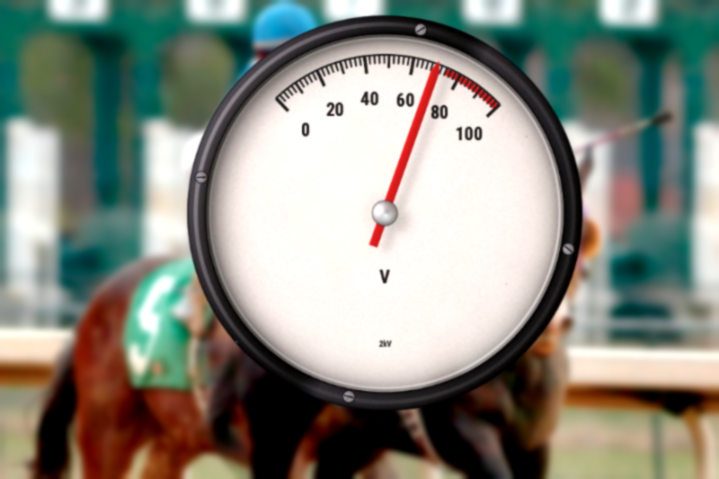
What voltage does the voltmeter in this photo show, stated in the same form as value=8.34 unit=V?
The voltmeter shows value=70 unit=V
